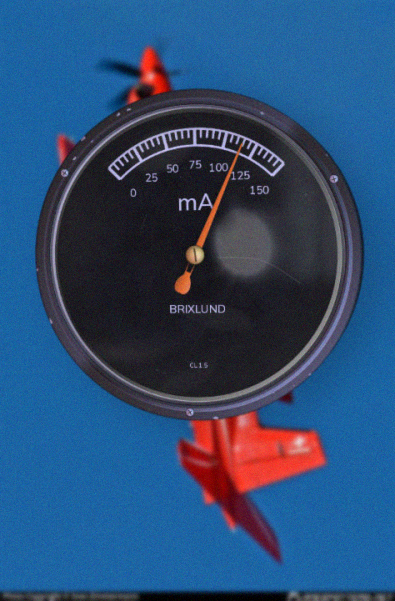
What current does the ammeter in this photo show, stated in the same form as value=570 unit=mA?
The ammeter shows value=115 unit=mA
